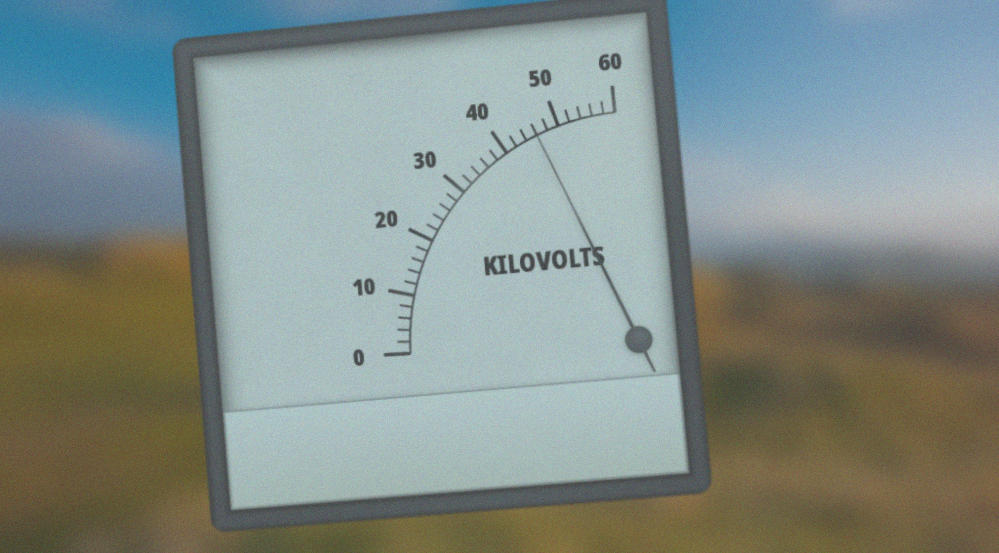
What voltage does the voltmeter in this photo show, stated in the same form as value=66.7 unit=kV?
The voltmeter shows value=46 unit=kV
